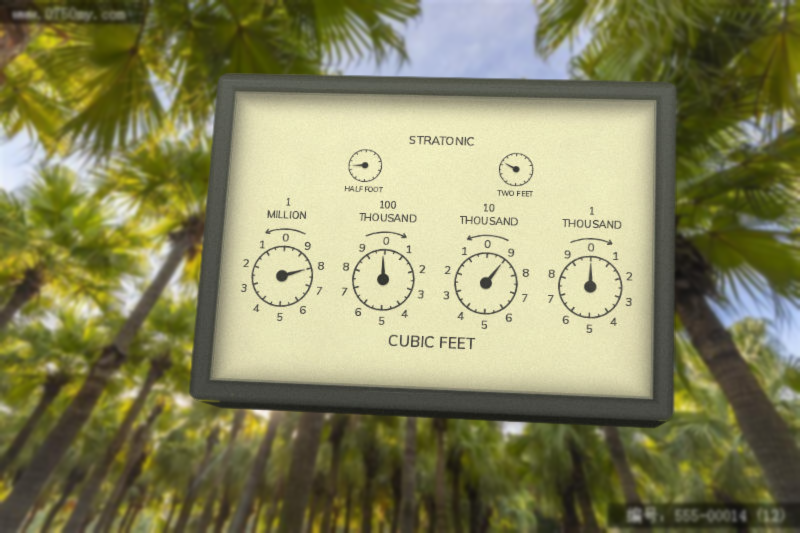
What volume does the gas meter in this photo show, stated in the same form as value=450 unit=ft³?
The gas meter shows value=799000 unit=ft³
